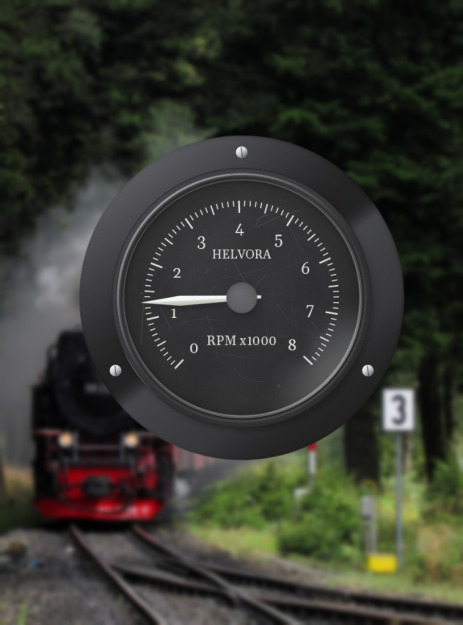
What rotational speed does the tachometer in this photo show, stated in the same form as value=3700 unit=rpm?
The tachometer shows value=1300 unit=rpm
